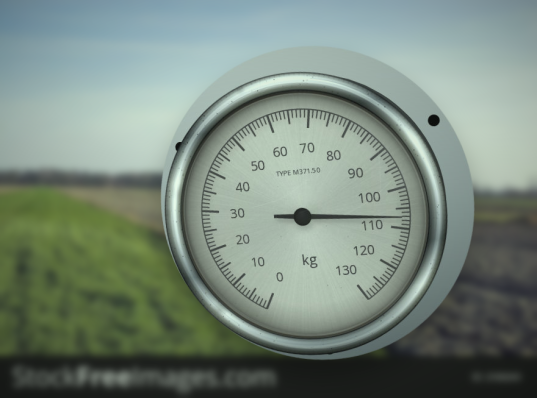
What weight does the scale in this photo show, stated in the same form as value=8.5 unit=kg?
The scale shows value=107 unit=kg
